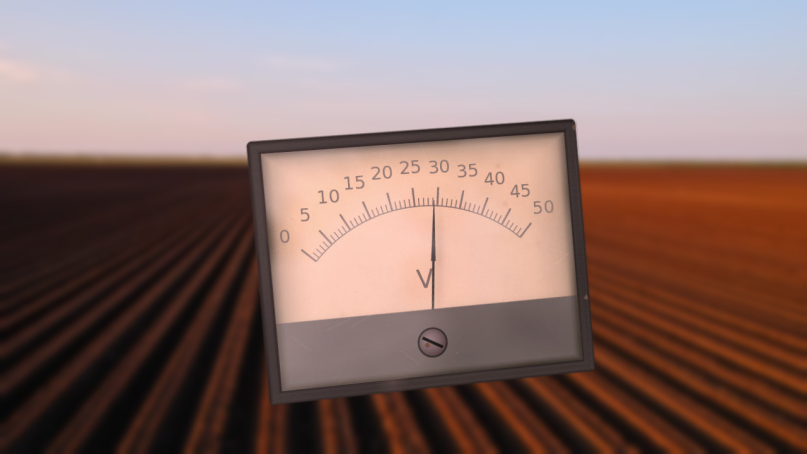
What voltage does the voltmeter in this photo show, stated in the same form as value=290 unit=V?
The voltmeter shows value=29 unit=V
